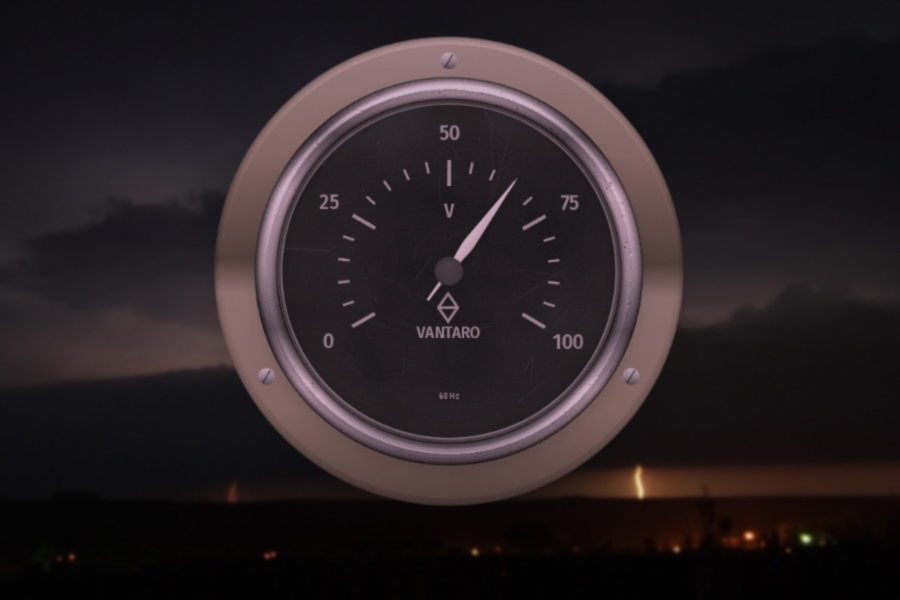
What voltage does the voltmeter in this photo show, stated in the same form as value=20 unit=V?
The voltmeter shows value=65 unit=V
